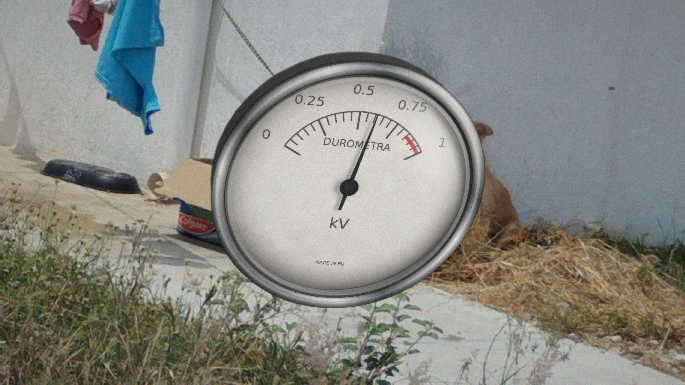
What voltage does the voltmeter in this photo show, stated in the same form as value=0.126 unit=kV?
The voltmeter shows value=0.6 unit=kV
